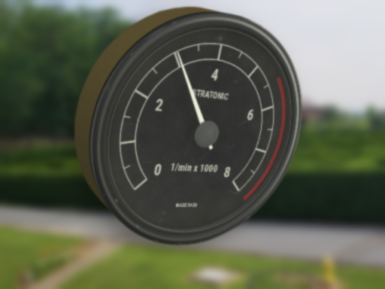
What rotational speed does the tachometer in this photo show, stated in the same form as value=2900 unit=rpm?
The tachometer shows value=3000 unit=rpm
